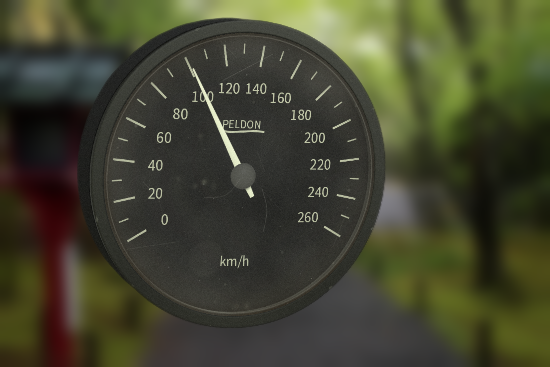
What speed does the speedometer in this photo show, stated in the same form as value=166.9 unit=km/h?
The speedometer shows value=100 unit=km/h
